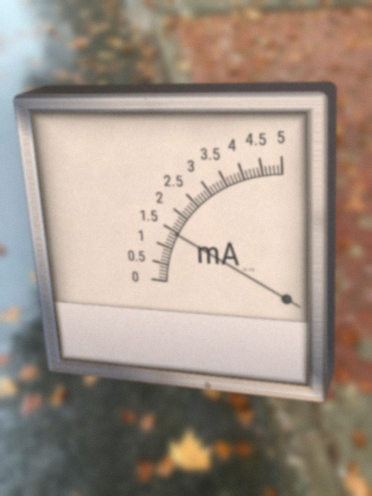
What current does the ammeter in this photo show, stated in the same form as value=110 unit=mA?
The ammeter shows value=1.5 unit=mA
